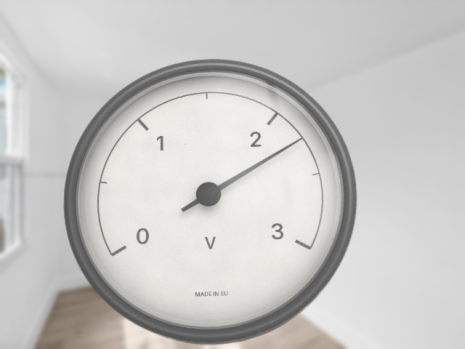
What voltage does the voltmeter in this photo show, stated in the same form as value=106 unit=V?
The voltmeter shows value=2.25 unit=V
